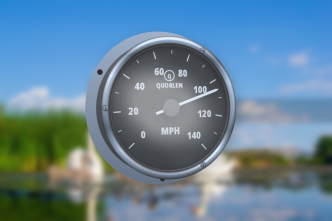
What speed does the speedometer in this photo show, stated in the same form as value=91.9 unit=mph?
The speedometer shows value=105 unit=mph
